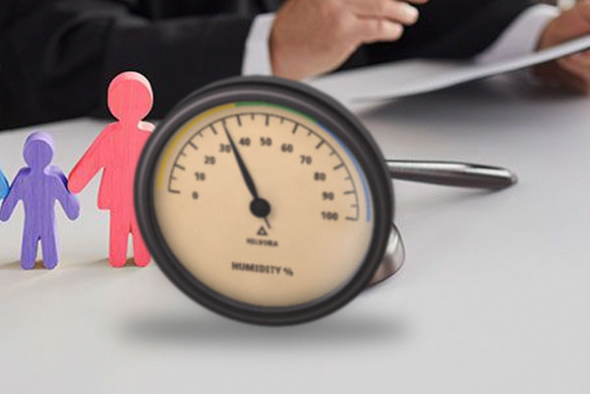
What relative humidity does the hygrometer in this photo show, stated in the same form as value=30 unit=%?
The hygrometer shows value=35 unit=%
